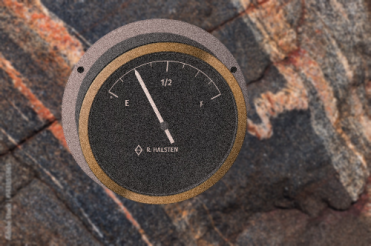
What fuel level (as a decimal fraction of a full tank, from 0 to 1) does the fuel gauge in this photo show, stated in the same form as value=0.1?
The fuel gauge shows value=0.25
